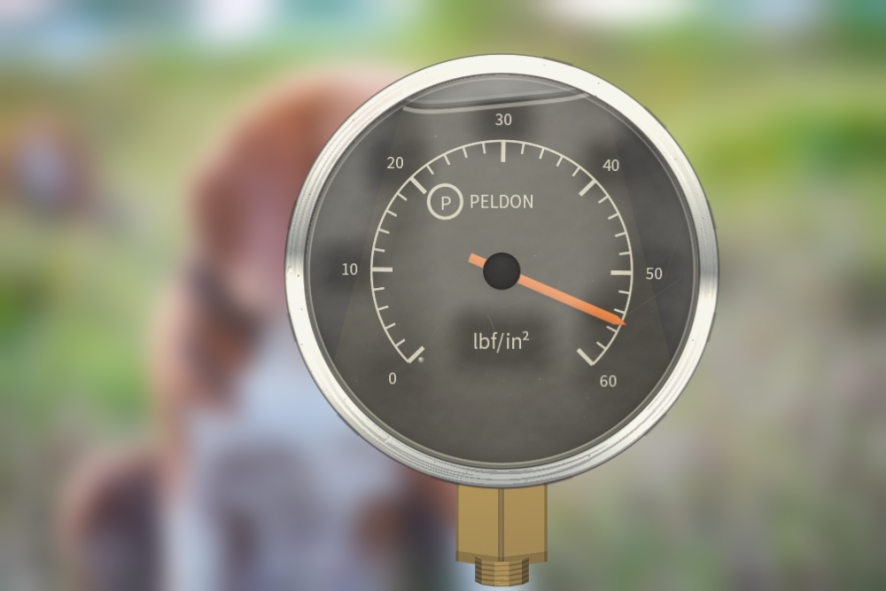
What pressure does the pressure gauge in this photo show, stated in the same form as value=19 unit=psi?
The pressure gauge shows value=55 unit=psi
